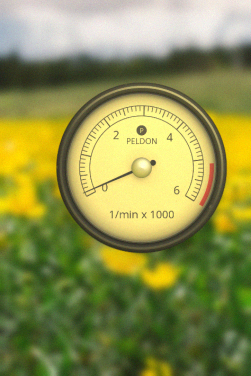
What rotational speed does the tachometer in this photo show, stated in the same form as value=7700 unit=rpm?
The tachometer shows value=100 unit=rpm
